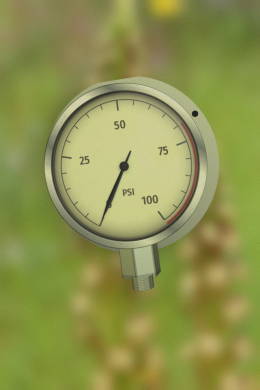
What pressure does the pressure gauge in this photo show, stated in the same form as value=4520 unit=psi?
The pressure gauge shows value=0 unit=psi
